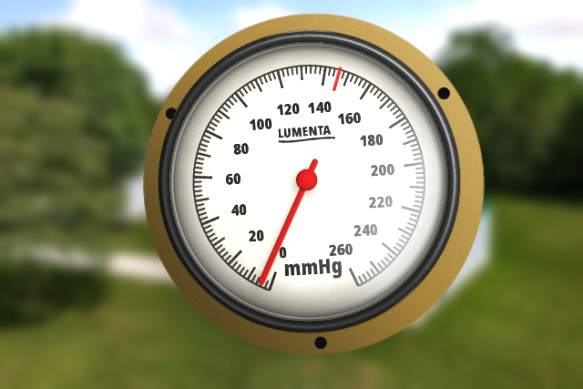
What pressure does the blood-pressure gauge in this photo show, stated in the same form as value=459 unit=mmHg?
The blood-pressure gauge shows value=4 unit=mmHg
